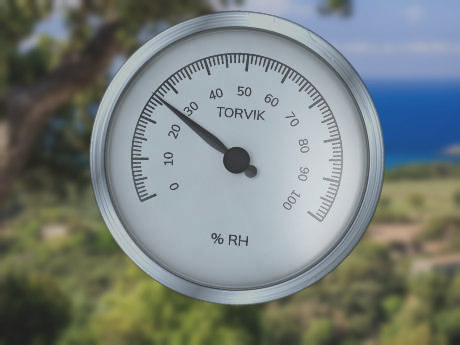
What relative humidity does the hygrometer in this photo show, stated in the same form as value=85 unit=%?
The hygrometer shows value=26 unit=%
